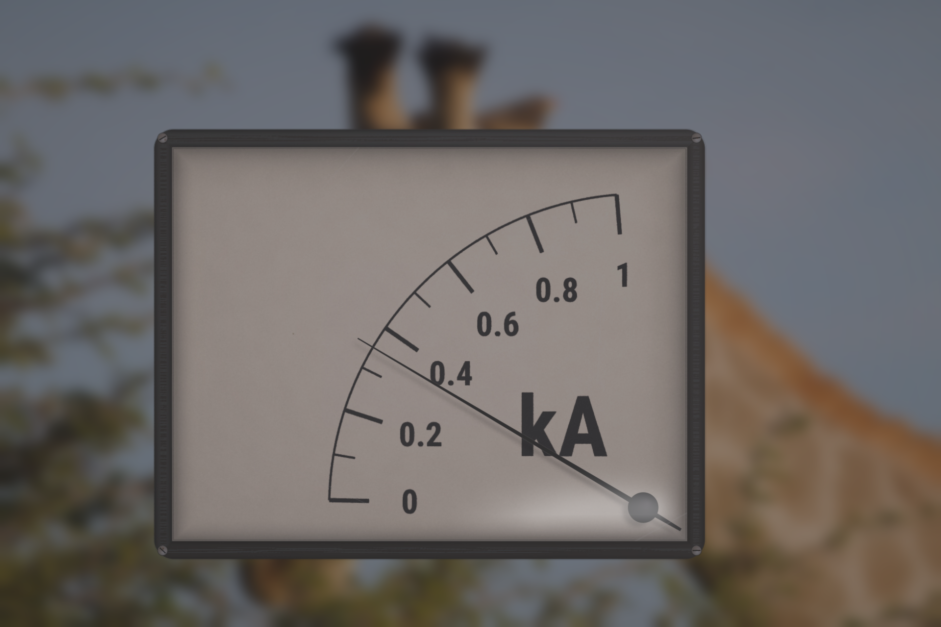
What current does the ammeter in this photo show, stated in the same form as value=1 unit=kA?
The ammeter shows value=0.35 unit=kA
